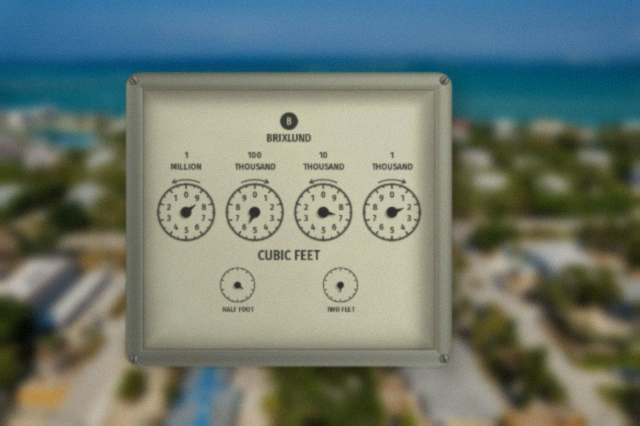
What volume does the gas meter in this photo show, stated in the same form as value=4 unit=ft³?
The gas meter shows value=857200 unit=ft³
